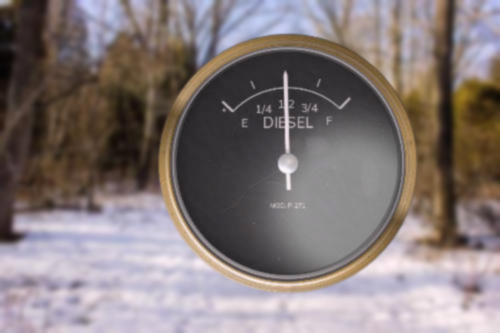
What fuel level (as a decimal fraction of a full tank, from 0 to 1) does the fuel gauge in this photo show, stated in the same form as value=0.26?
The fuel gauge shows value=0.5
